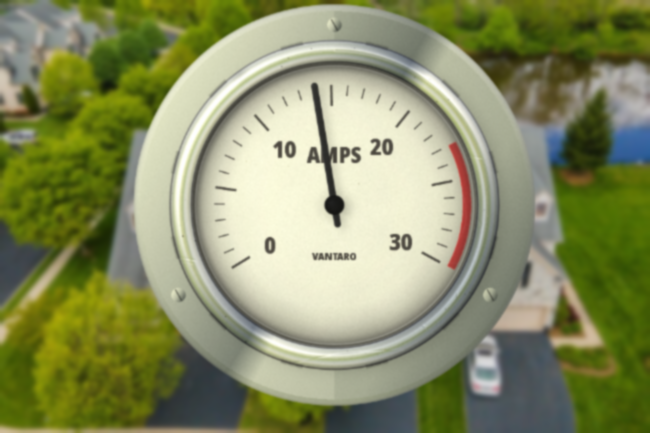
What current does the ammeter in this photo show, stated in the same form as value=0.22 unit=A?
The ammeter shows value=14 unit=A
